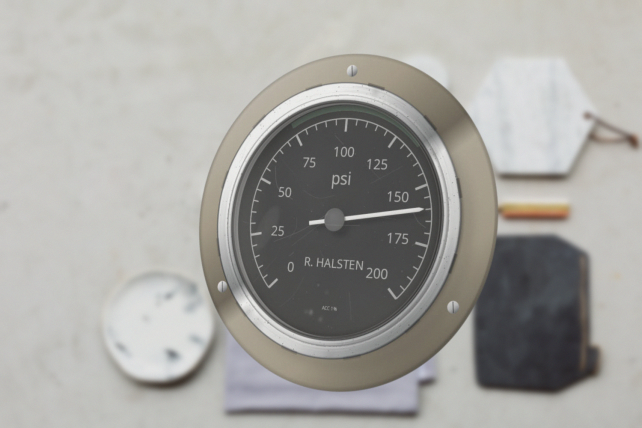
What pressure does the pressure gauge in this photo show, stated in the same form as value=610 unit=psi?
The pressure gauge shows value=160 unit=psi
